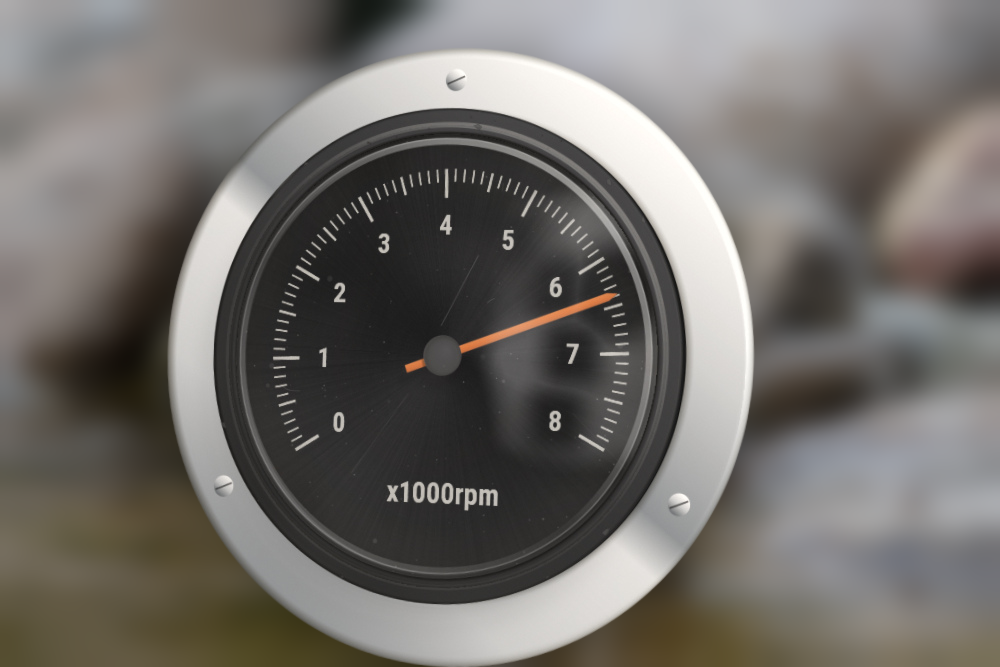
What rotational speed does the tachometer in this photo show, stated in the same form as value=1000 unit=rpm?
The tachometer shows value=6400 unit=rpm
